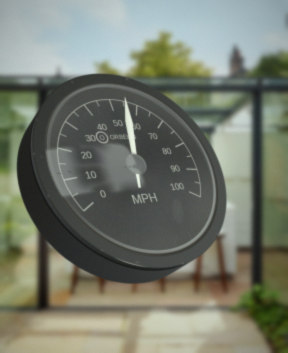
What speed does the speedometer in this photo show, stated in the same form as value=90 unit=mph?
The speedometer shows value=55 unit=mph
